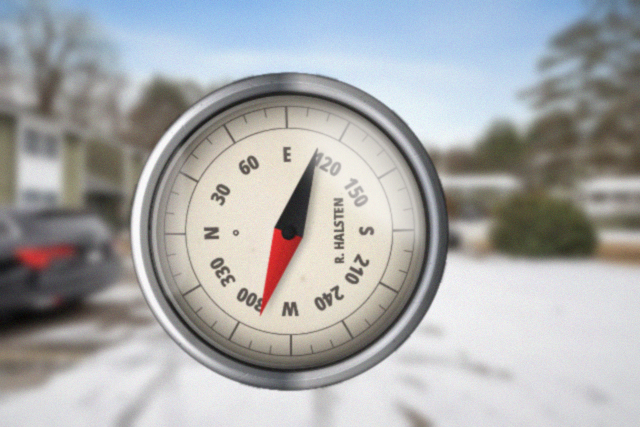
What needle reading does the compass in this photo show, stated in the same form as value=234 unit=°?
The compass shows value=290 unit=°
